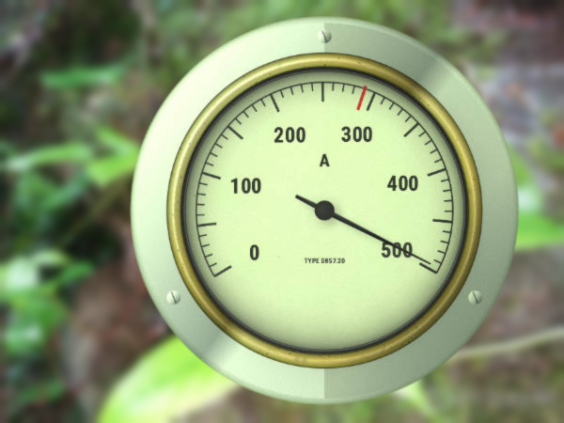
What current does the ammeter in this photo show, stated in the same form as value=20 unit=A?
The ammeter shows value=495 unit=A
